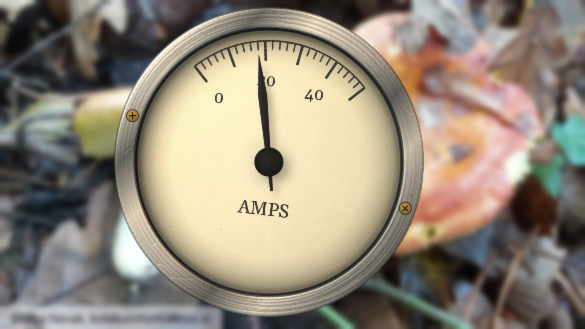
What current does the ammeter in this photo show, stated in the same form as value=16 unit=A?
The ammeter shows value=18 unit=A
